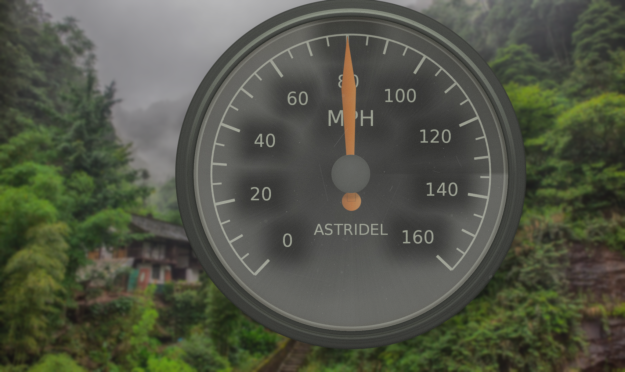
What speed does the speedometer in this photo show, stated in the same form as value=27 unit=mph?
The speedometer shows value=80 unit=mph
